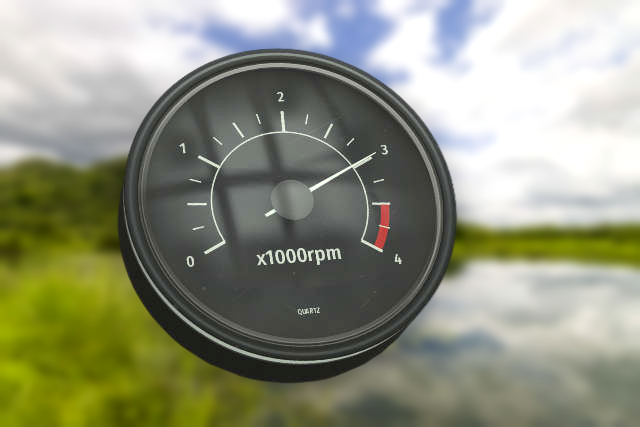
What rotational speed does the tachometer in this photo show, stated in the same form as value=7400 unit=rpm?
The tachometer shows value=3000 unit=rpm
